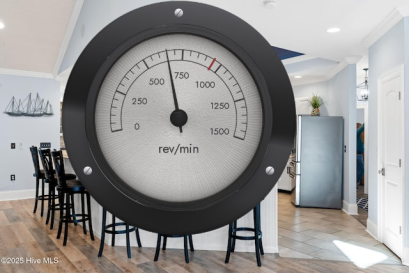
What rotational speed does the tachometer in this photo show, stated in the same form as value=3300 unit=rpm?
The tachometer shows value=650 unit=rpm
